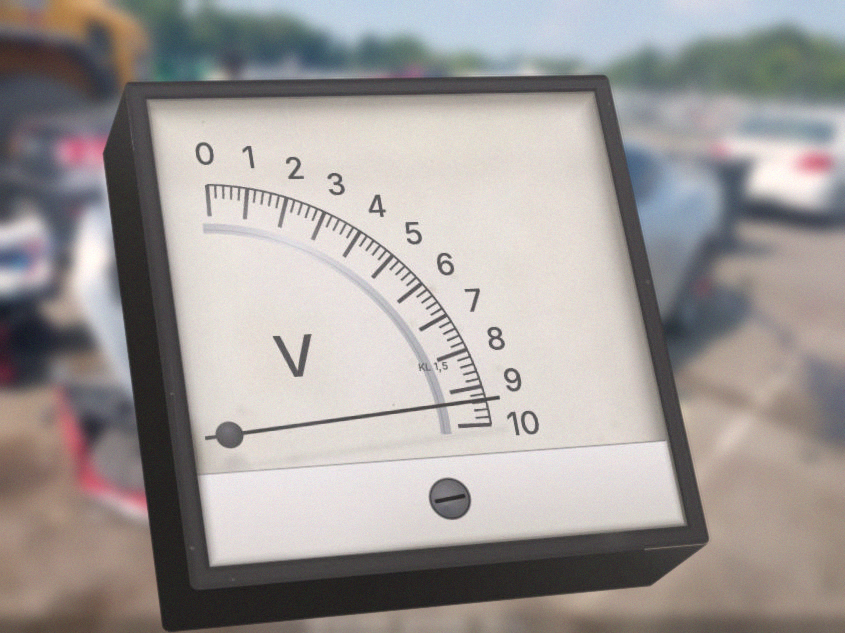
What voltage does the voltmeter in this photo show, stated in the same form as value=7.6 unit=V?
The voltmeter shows value=9.4 unit=V
